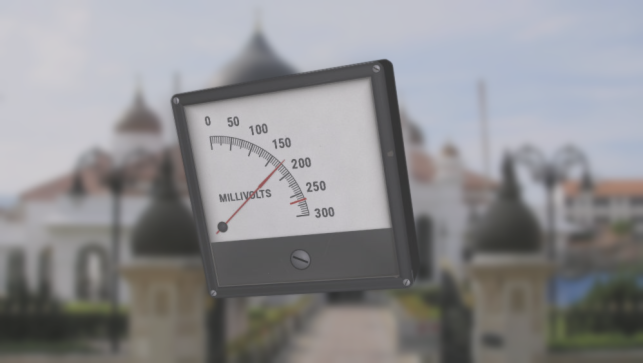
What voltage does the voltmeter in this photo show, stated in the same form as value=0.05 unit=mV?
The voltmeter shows value=175 unit=mV
